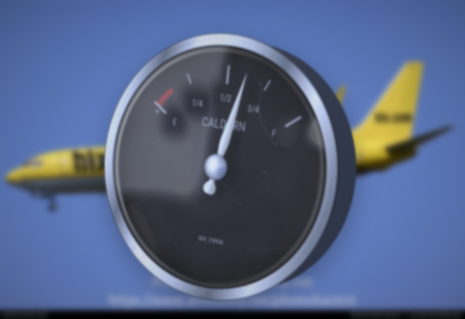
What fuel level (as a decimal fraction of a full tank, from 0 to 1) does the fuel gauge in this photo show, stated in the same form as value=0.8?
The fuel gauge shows value=0.625
